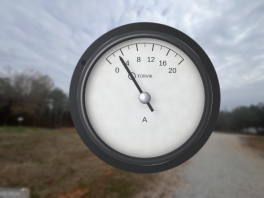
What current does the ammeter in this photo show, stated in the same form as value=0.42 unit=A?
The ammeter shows value=3 unit=A
